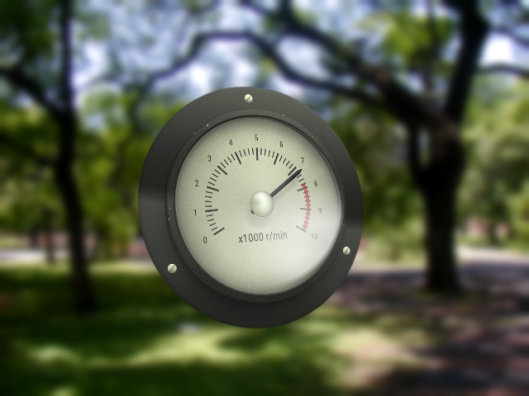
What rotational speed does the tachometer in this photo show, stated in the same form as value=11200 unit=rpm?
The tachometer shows value=7200 unit=rpm
